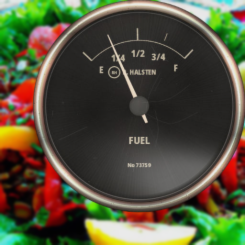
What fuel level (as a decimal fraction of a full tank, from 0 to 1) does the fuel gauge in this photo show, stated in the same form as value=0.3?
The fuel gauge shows value=0.25
